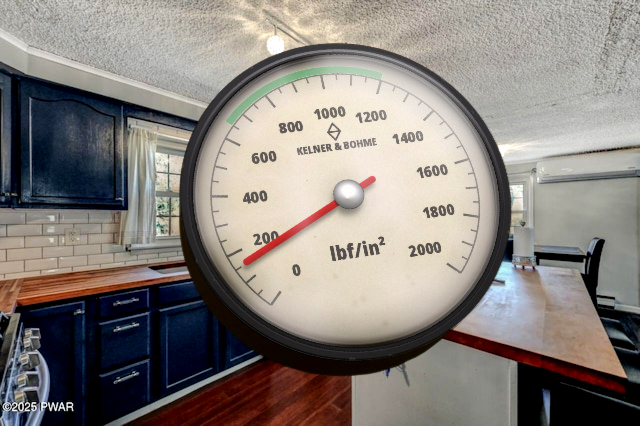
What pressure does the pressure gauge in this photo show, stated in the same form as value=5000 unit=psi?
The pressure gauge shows value=150 unit=psi
